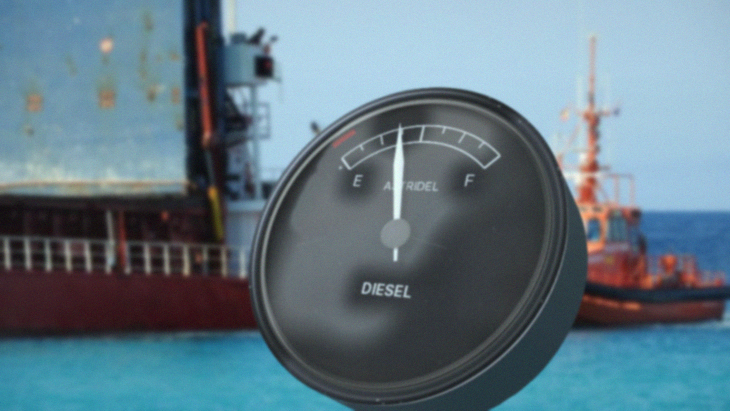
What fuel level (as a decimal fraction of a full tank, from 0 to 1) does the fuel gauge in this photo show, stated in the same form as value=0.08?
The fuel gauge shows value=0.375
